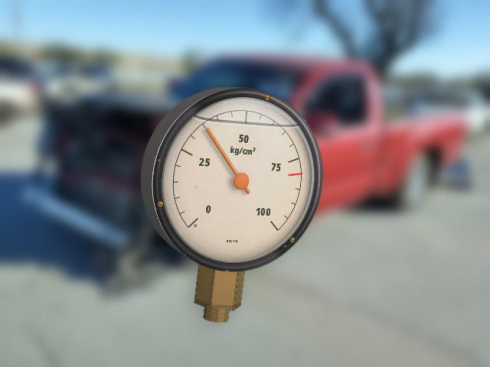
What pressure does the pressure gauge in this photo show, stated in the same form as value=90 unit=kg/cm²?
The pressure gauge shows value=35 unit=kg/cm²
